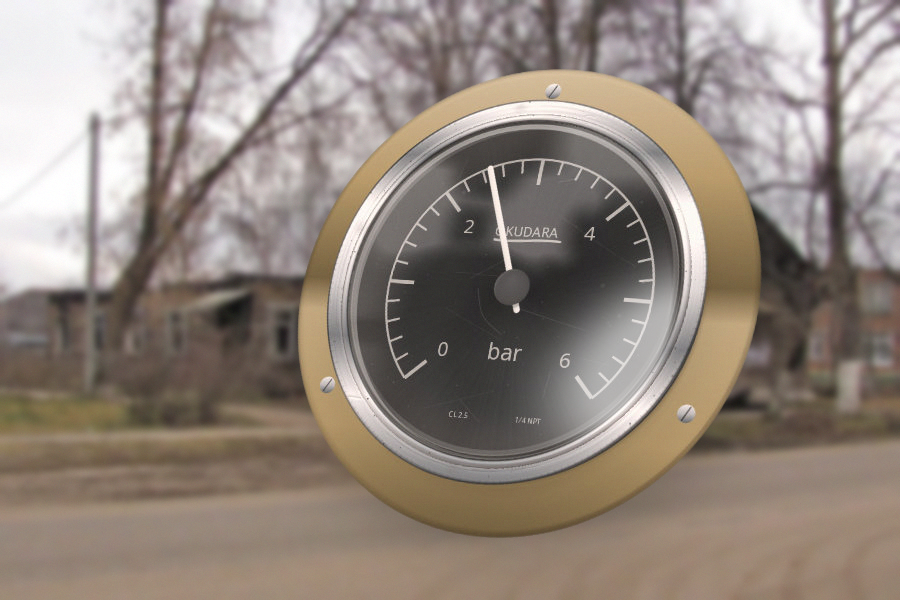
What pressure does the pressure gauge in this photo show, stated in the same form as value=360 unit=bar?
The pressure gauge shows value=2.5 unit=bar
